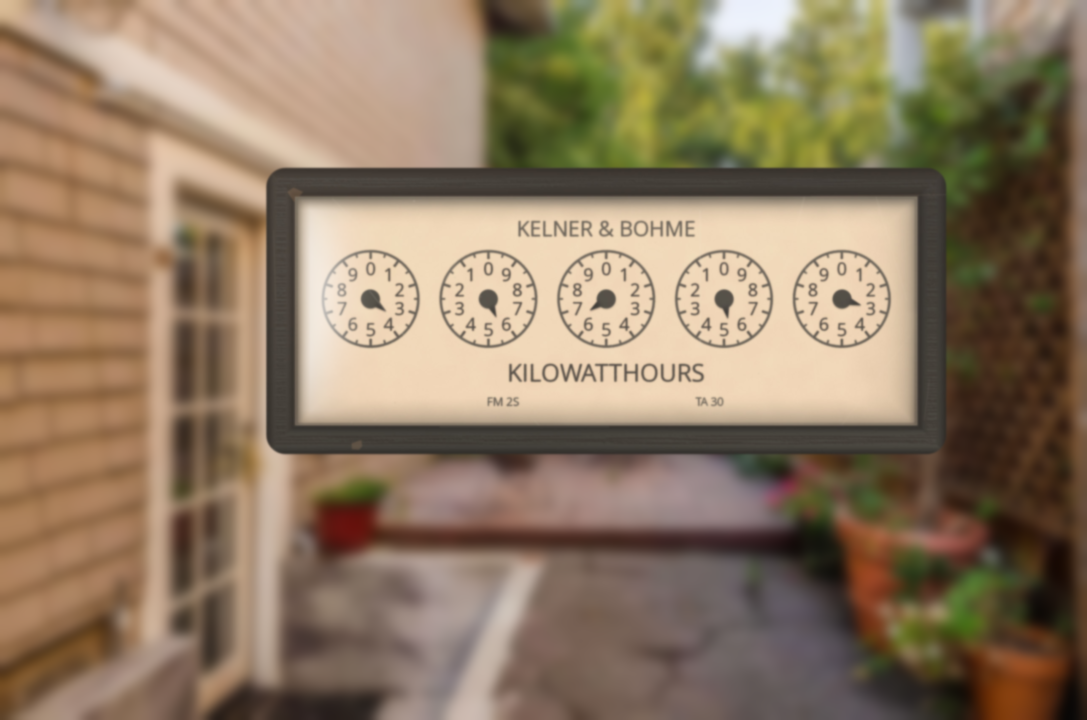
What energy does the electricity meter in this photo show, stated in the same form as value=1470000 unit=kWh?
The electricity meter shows value=35653 unit=kWh
